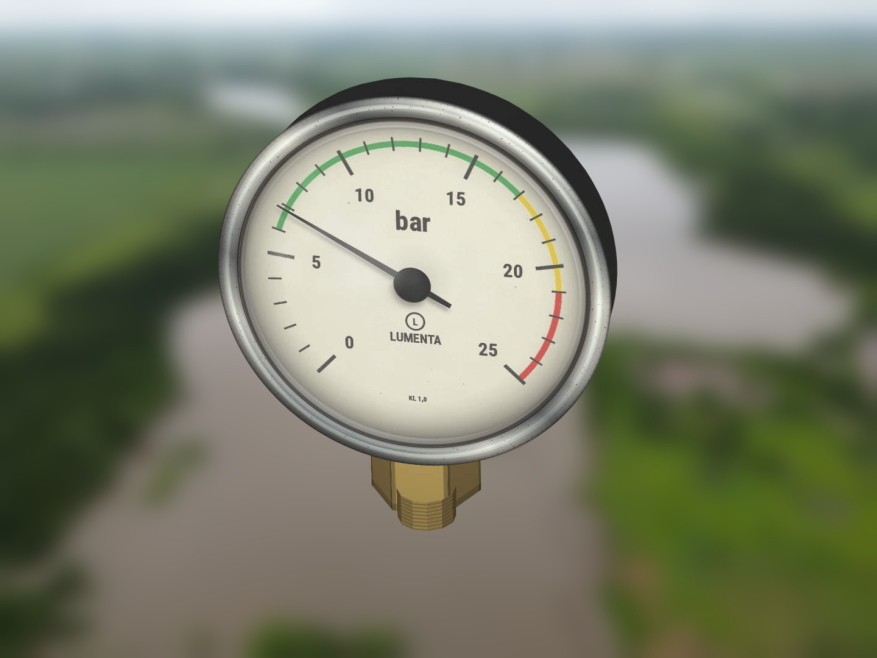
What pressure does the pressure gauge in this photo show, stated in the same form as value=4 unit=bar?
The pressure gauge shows value=7 unit=bar
